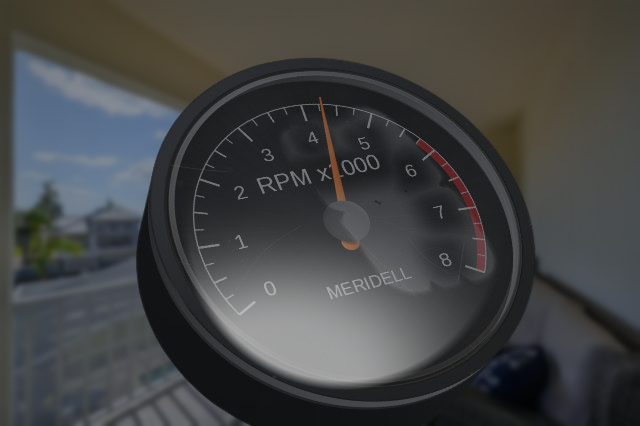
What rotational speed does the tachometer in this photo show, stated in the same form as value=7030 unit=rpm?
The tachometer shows value=4250 unit=rpm
